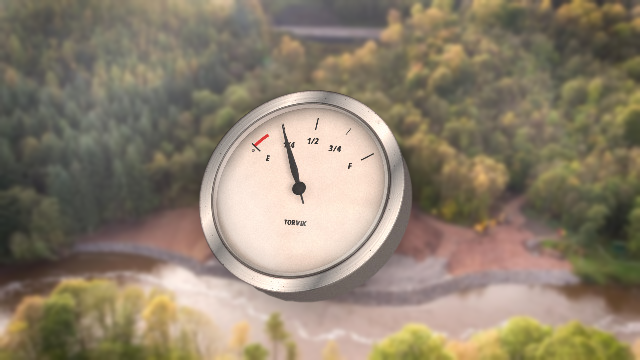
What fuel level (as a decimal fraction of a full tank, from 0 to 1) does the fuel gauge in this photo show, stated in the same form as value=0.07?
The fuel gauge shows value=0.25
